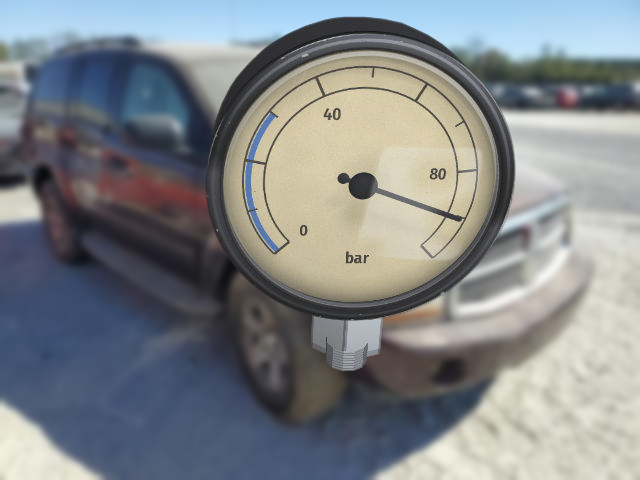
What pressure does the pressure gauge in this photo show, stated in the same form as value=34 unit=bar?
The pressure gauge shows value=90 unit=bar
